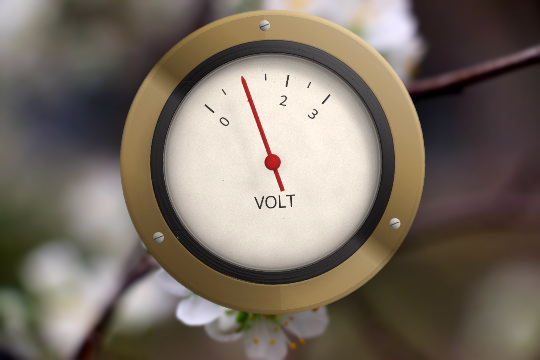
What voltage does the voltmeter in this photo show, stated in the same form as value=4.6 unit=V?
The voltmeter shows value=1 unit=V
